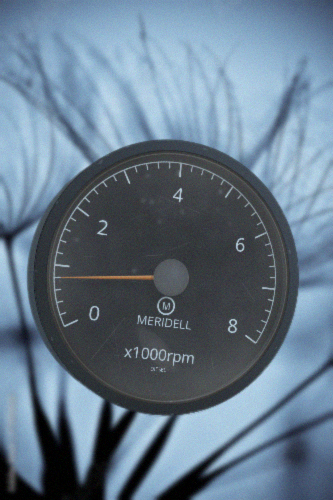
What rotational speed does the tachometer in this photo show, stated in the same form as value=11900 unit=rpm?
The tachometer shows value=800 unit=rpm
